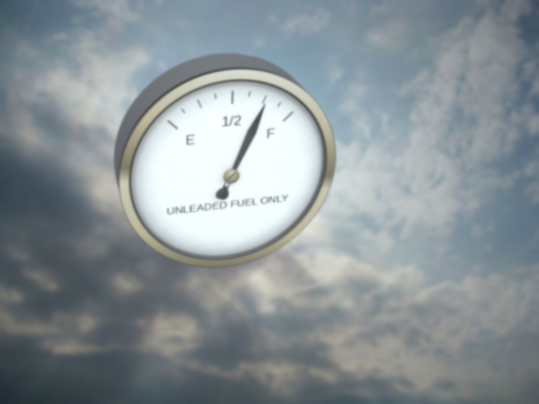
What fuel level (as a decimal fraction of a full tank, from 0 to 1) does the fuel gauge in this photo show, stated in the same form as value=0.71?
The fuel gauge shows value=0.75
